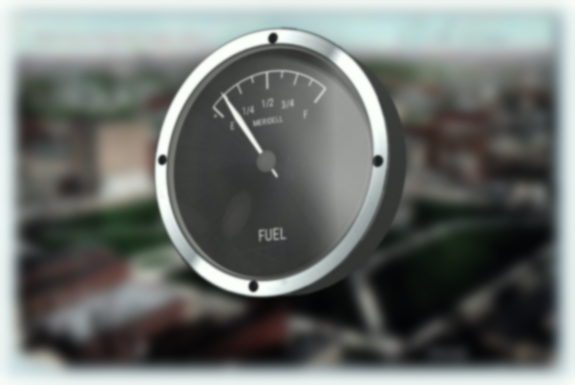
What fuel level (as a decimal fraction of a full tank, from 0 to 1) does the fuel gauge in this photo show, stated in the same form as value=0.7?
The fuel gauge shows value=0.125
